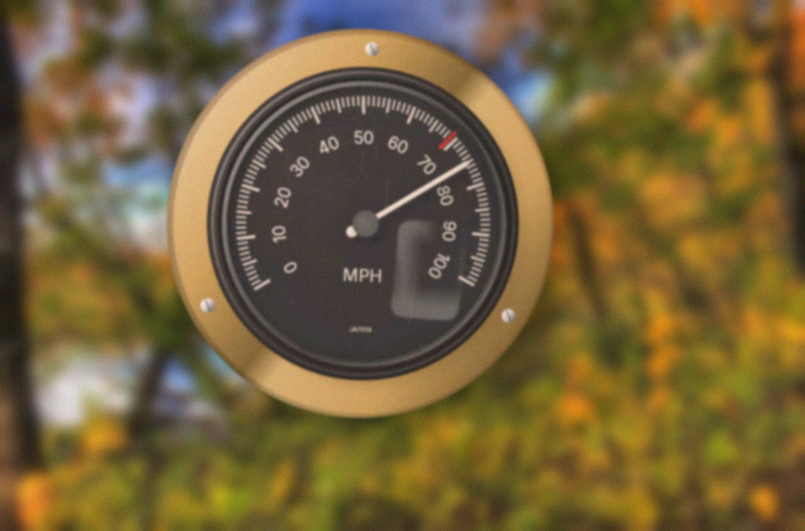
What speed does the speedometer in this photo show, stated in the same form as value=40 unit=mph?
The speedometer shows value=75 unit=mph
